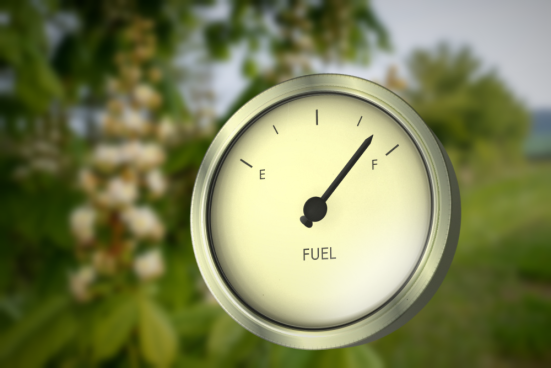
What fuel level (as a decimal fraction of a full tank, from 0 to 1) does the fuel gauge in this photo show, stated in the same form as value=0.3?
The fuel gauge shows value=0.875
